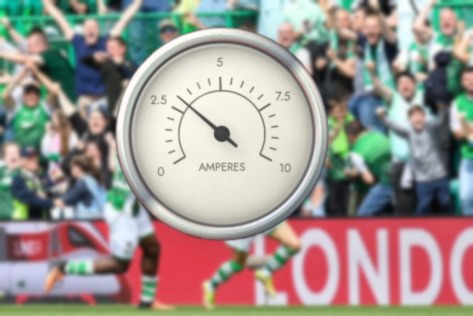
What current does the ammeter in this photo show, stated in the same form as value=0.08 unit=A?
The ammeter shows value=3 unit=A
